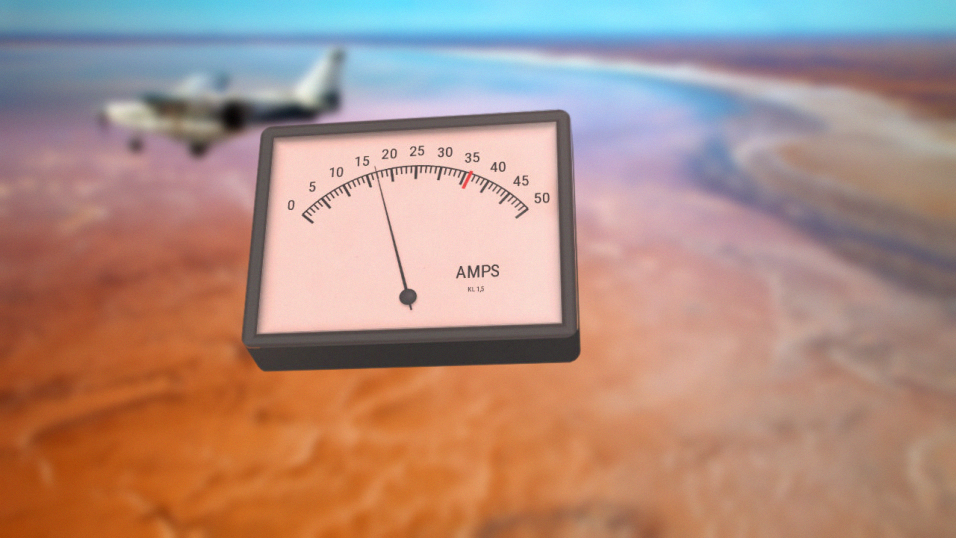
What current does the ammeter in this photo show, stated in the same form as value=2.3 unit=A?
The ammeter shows value=17 unit=A
